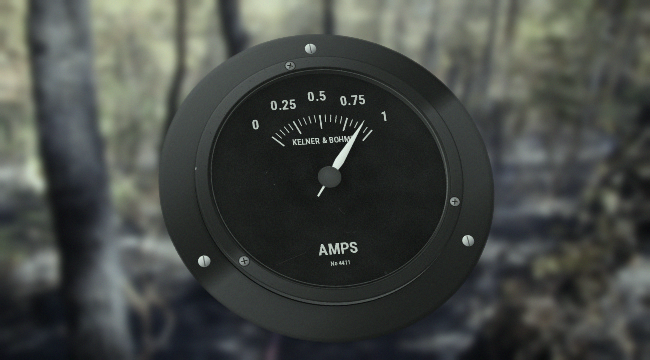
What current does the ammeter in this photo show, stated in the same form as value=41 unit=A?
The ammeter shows value=0.9 unit=A
